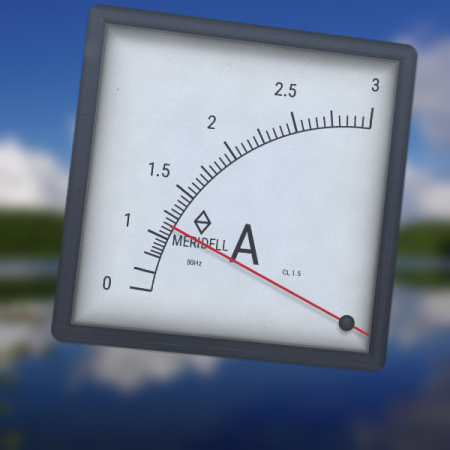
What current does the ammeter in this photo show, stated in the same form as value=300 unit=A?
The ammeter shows value=1.15 unit=A
